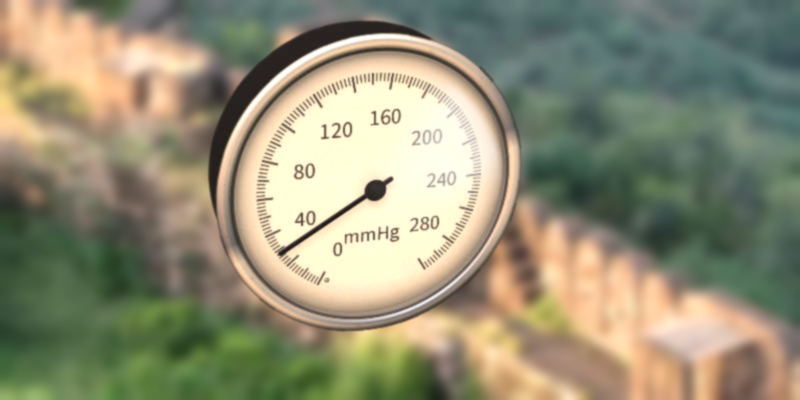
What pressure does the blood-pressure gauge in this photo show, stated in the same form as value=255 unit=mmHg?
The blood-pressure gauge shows value=30 unit=mmHg
